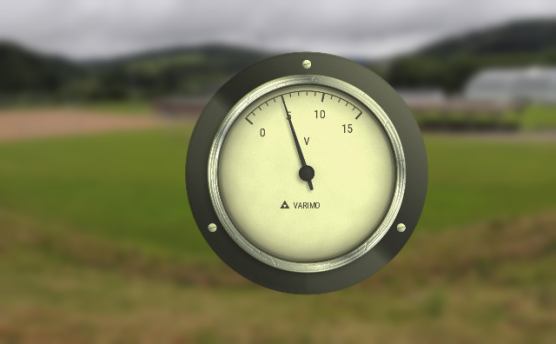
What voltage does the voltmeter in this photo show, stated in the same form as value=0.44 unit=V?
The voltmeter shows value=5 unit=V
